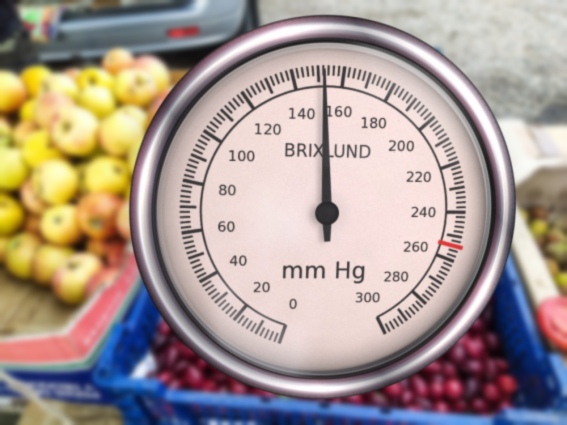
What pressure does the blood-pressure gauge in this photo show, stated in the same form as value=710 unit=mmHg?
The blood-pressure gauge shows value=152 unit=mmHg
